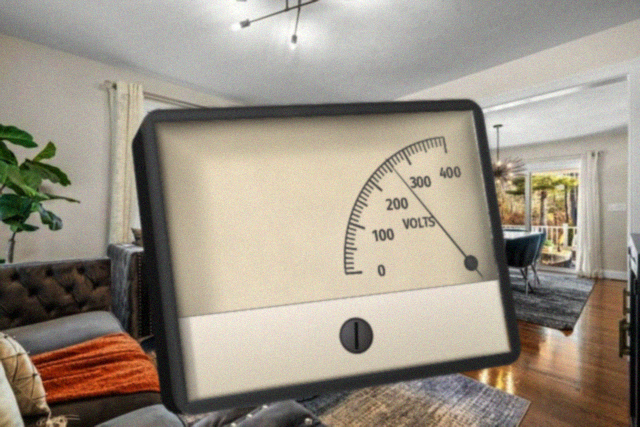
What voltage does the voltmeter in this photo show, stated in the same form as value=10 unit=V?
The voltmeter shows value=250 unit=V
